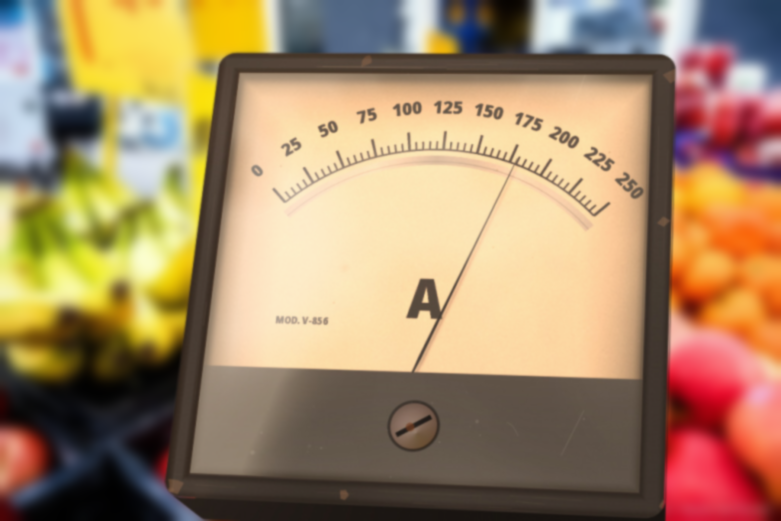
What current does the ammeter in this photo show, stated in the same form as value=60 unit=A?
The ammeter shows value=180 unit=A
